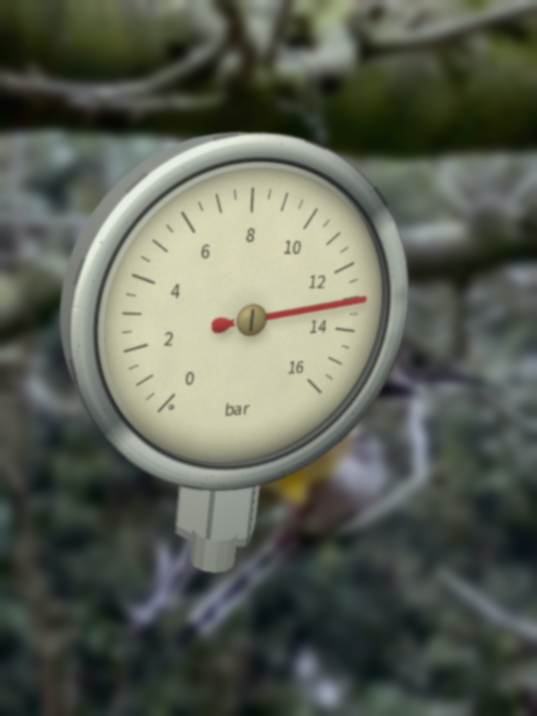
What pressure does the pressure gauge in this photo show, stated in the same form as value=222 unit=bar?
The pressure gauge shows value=13 unit=bar
